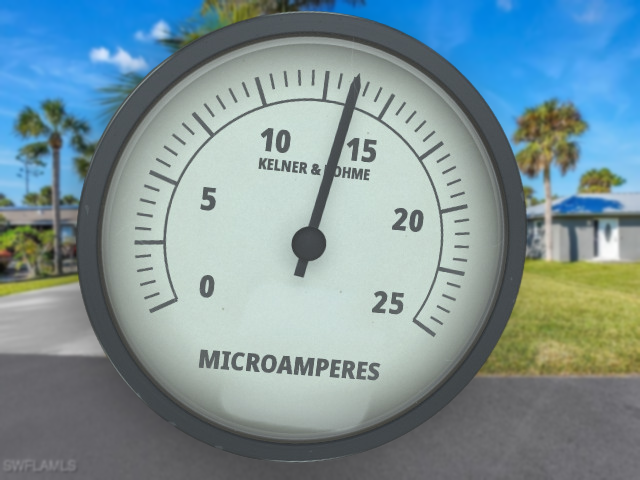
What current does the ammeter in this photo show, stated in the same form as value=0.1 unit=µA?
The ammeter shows value=13.5 unit=µA
